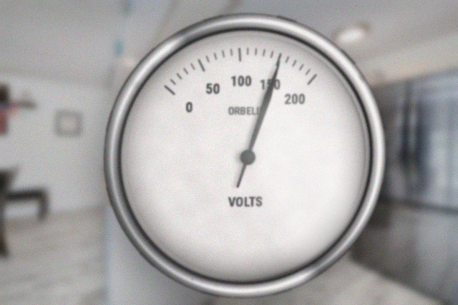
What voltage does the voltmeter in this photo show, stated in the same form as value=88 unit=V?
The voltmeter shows value=150 unit=V
